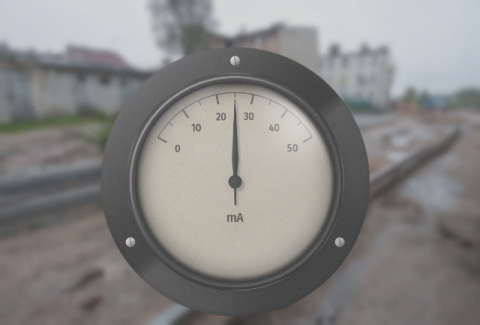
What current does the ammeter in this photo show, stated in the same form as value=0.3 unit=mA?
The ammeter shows value=25 unit=mA
